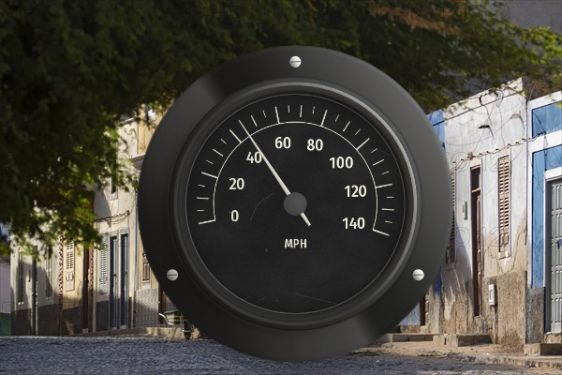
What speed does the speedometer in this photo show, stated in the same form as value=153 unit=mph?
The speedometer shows value=45 unit=mph
